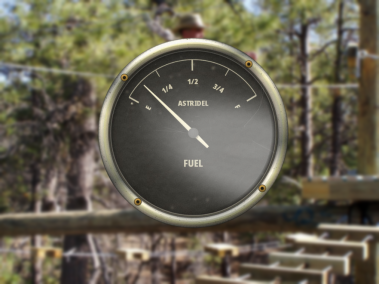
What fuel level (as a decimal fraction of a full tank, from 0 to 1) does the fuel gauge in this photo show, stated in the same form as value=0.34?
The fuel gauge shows value=0.125
